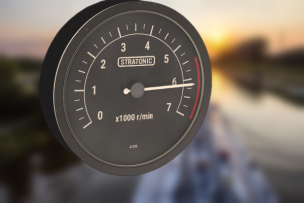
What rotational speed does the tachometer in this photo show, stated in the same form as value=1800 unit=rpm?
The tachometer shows value=6125 unit=rpm
